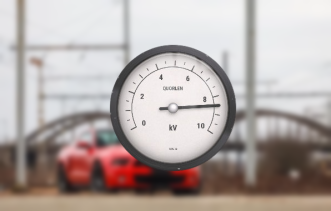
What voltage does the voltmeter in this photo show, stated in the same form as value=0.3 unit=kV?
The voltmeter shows value=8.5 unit=kV
